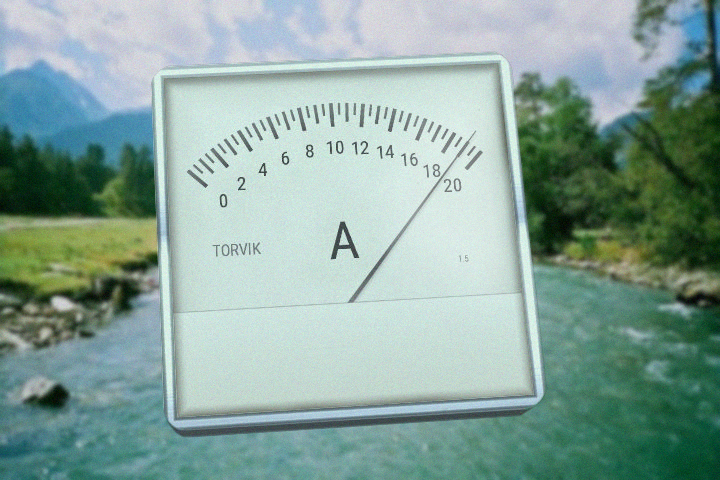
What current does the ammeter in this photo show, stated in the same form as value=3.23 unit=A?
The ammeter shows value=19 unit=A
